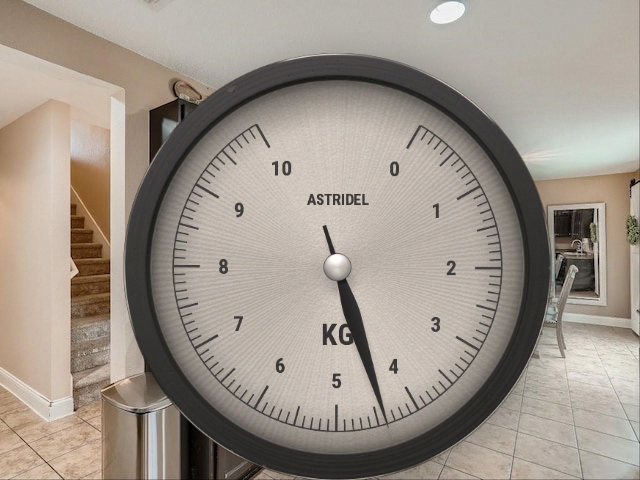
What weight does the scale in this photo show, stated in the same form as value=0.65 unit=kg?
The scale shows value=4.4 unit=kg
